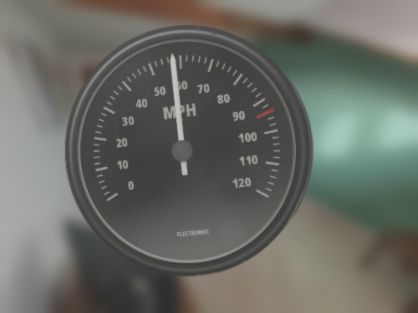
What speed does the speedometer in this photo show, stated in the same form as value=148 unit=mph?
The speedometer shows value=58 unit=mph
